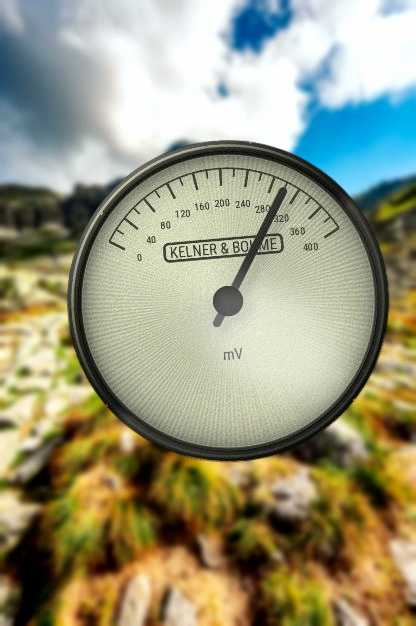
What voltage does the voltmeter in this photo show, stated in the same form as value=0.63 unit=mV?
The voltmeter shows value=300 unit=mV
